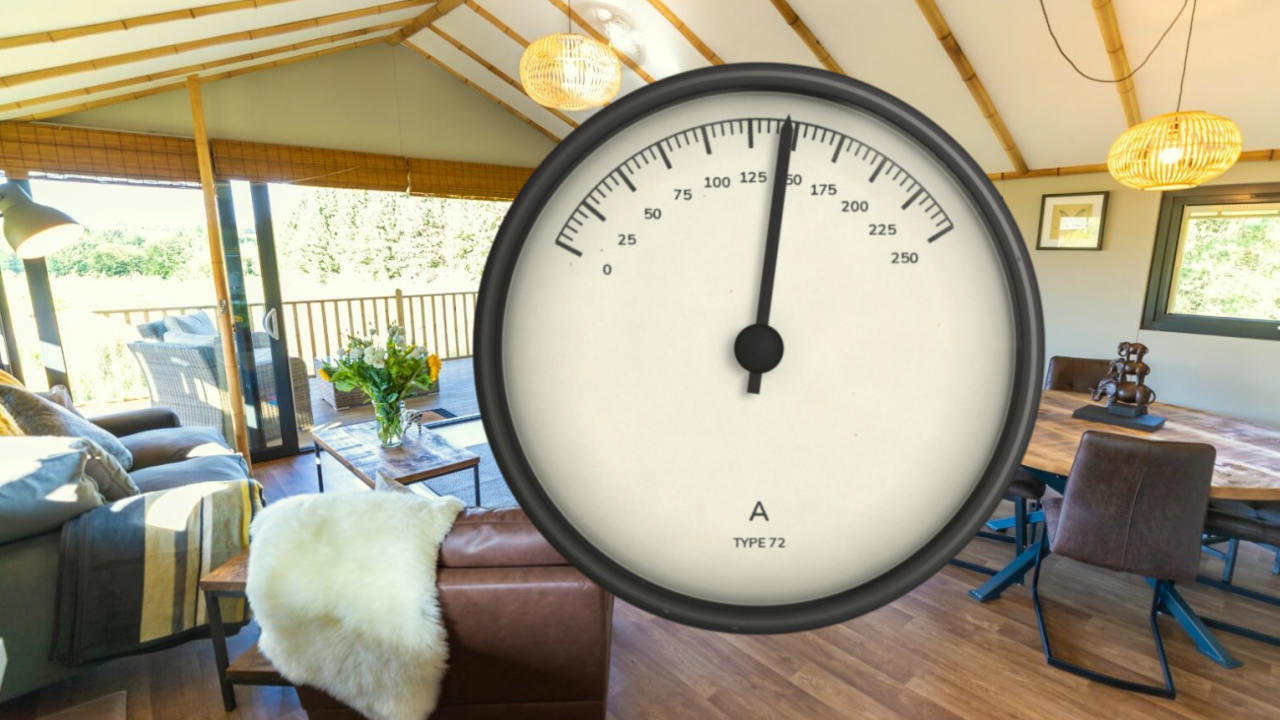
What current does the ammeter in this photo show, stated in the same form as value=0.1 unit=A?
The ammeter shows value=145 unit=A
